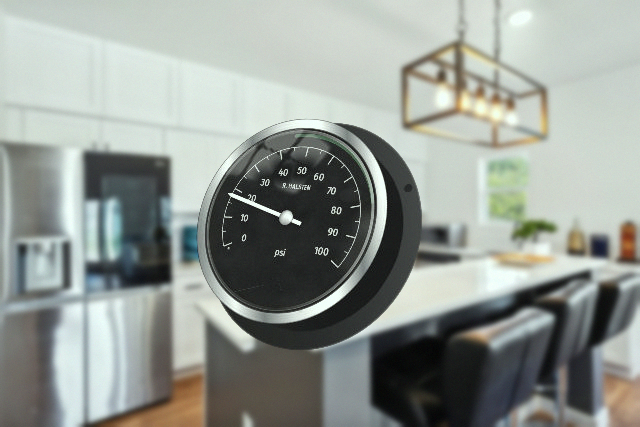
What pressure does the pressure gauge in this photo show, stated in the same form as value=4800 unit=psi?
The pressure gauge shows value=17.5 unit=psi
